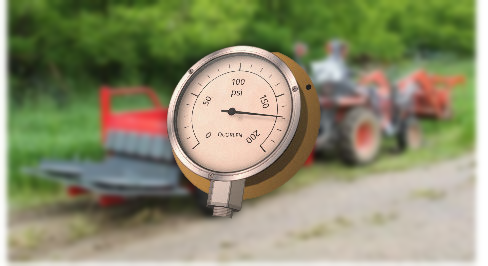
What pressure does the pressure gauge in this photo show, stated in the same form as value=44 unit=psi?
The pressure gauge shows value=170 unit=psi
